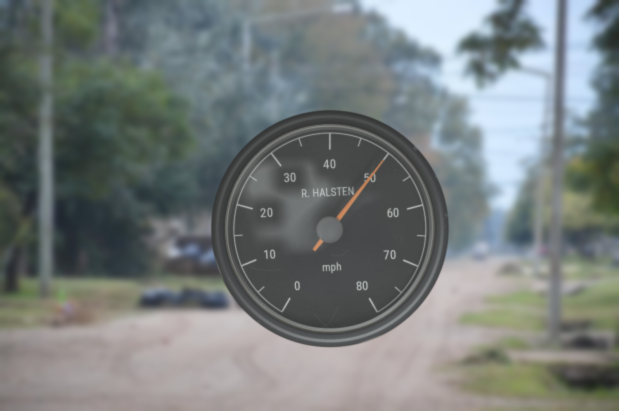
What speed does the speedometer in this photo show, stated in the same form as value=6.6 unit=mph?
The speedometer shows value=50 unit=mph
